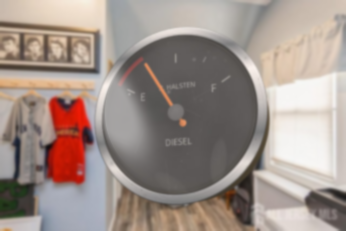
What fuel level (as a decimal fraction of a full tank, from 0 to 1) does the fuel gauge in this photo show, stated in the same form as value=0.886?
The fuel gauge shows value=0.25
